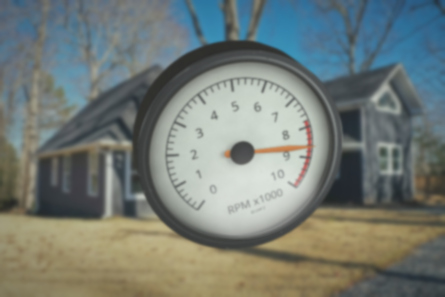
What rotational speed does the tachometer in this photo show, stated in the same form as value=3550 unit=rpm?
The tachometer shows value=8600 unit=rpm
